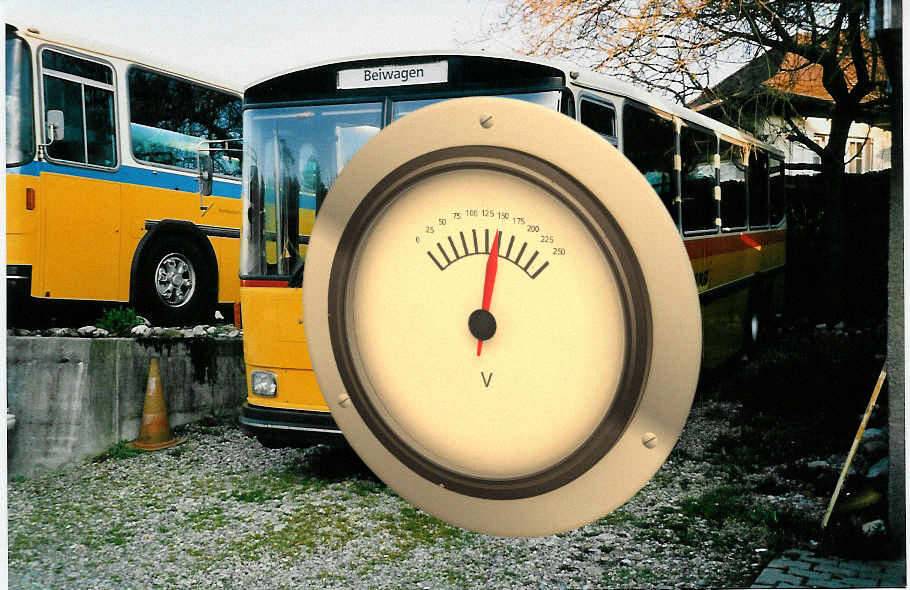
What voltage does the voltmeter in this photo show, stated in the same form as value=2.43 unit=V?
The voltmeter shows value=150 unit=V
